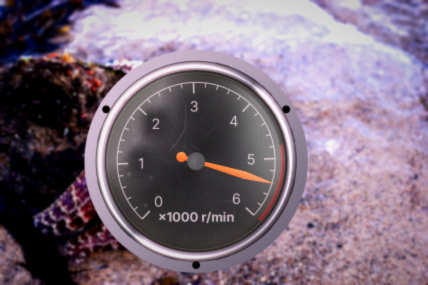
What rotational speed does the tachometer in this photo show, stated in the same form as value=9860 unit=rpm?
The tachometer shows value=5400 unit=rpm
